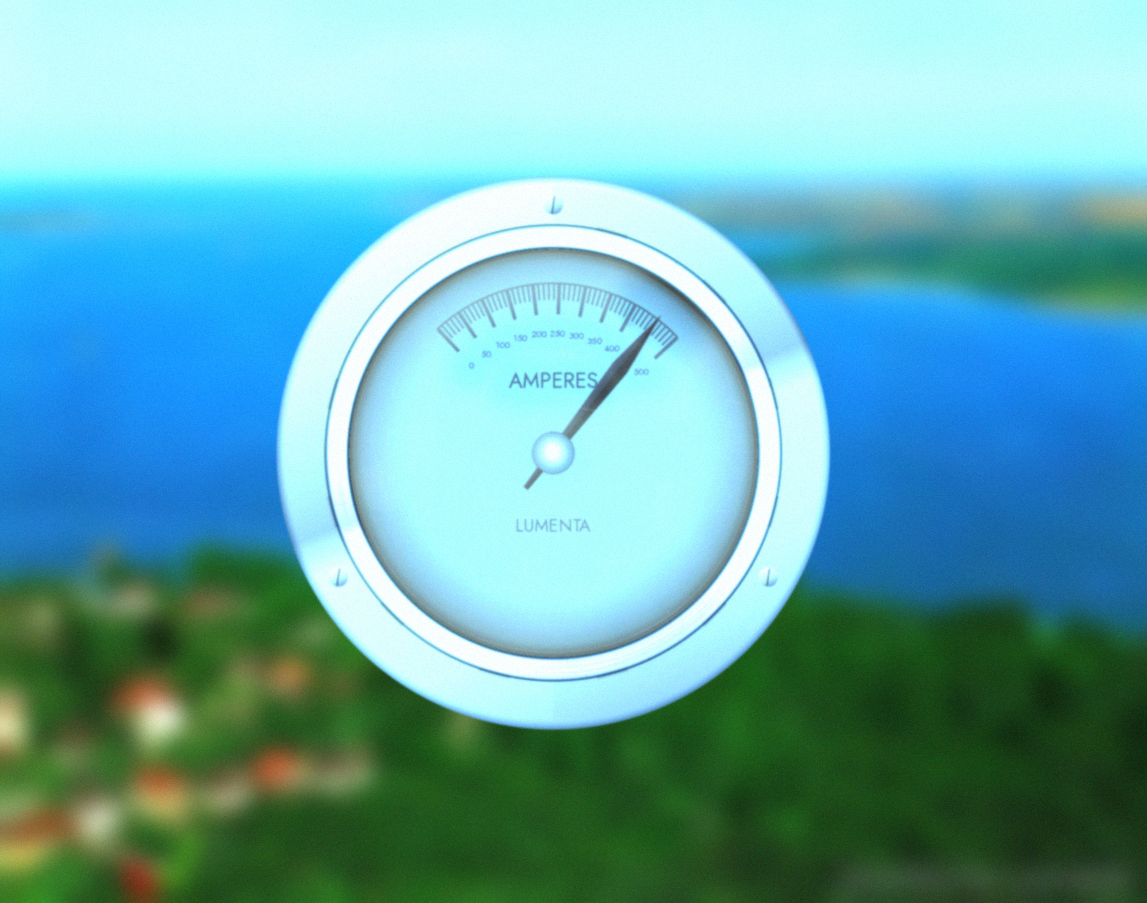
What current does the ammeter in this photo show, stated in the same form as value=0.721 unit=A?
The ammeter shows value=450 unit=A
